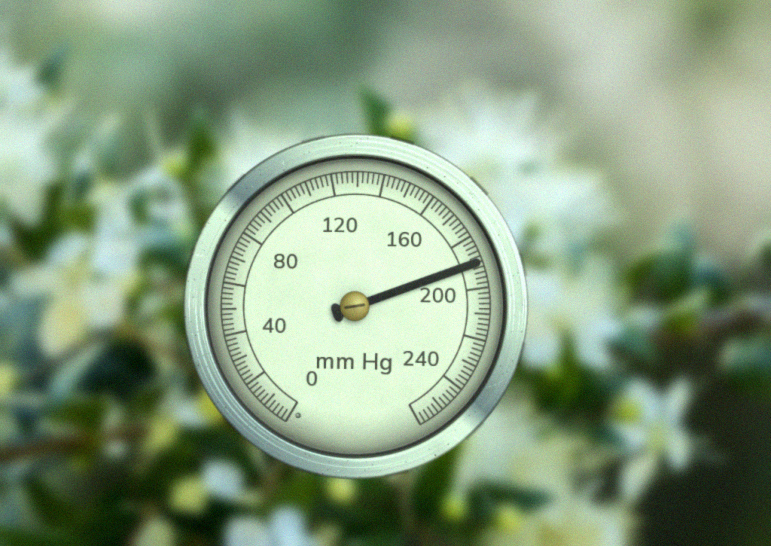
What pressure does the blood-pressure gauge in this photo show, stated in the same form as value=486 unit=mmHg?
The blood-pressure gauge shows value=190 unit=mmHg
